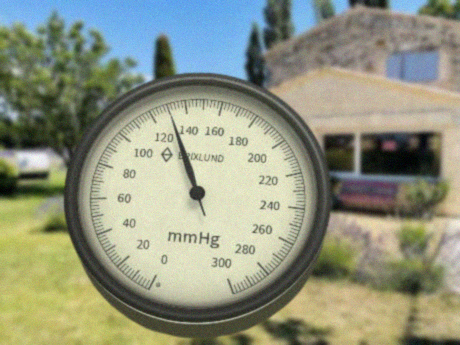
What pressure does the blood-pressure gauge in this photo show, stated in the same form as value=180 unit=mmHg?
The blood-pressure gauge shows value=130 unit=mmHg
